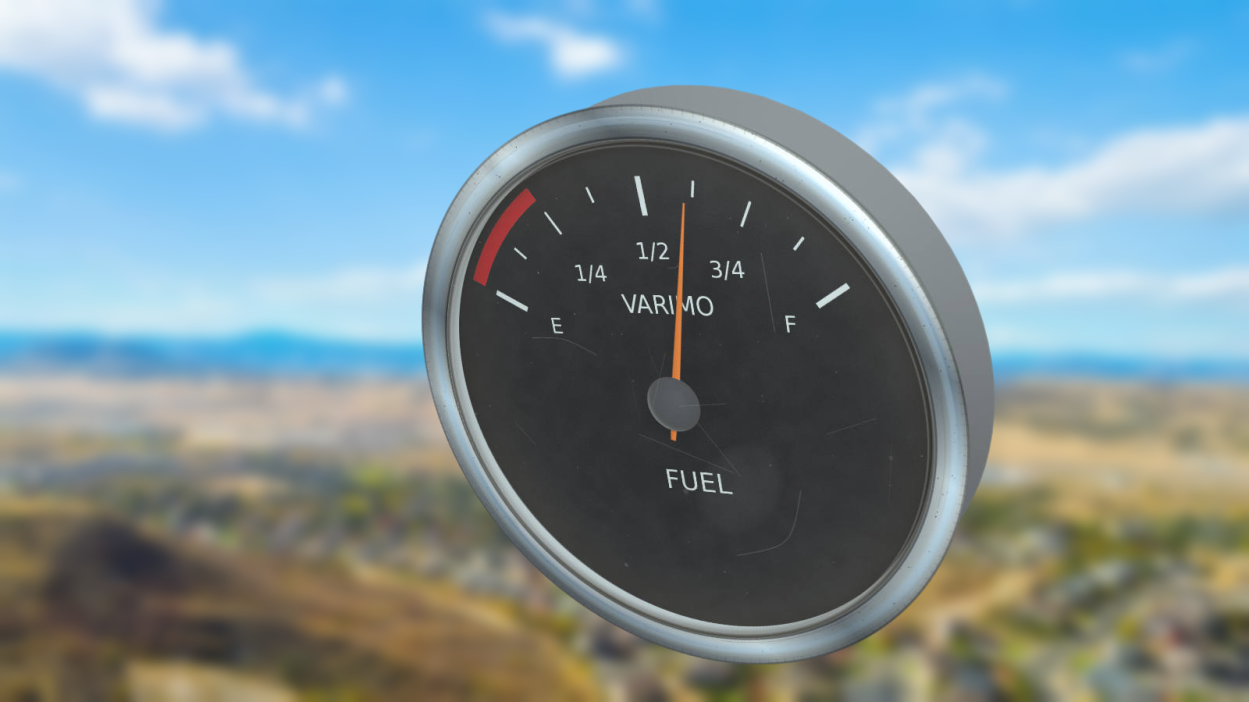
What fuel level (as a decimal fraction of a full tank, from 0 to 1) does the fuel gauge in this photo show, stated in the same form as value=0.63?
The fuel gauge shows value=0.625
